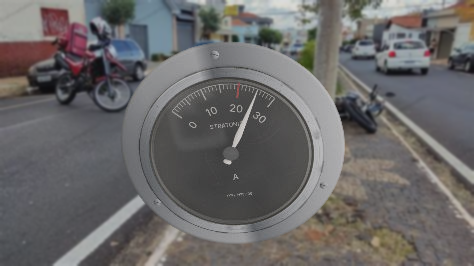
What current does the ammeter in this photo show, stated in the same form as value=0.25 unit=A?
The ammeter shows value=25 unit=A
